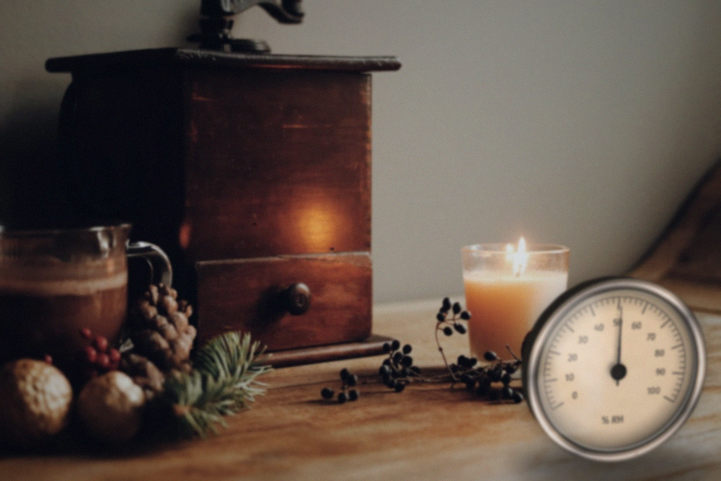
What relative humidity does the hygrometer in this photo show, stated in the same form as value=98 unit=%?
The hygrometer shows value=50 unit=%
